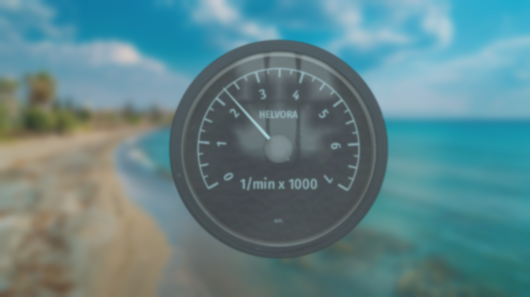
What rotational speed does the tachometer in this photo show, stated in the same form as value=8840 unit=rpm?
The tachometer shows value=2250 unit=rpm
